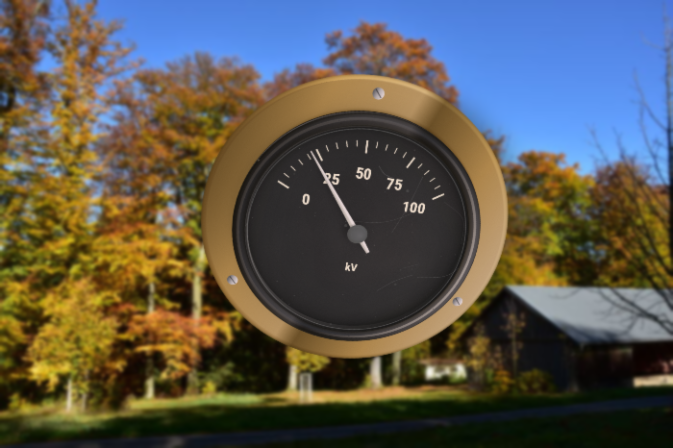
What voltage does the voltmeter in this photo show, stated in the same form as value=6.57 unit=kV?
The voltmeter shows value=22.5 unit=kV
